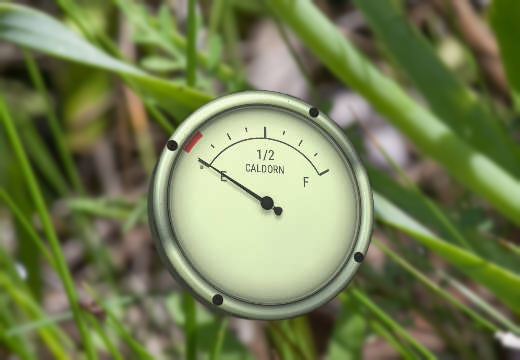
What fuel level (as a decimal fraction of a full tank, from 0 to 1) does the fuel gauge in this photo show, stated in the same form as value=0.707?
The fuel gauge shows value=0
